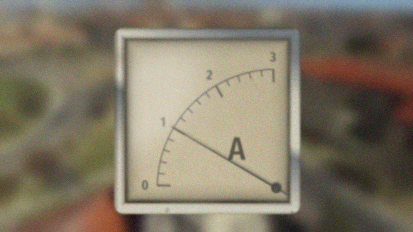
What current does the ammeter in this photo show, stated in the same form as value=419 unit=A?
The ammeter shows value=1 unit=A
